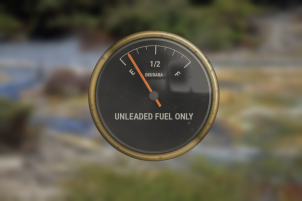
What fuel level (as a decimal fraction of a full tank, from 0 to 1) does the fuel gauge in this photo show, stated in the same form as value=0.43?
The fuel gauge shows value=0.125
